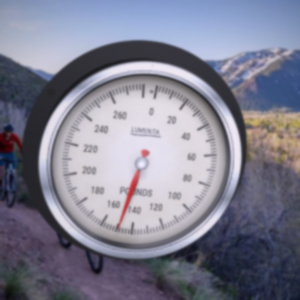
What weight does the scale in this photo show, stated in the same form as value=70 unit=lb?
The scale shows value=150 unit=lb
